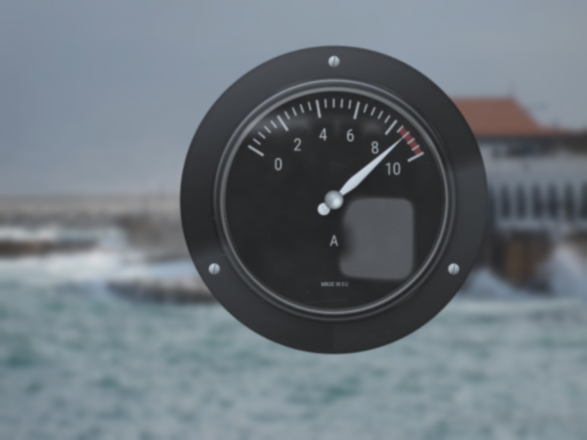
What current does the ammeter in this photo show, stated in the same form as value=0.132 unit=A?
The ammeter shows value=8.8 unit=A
